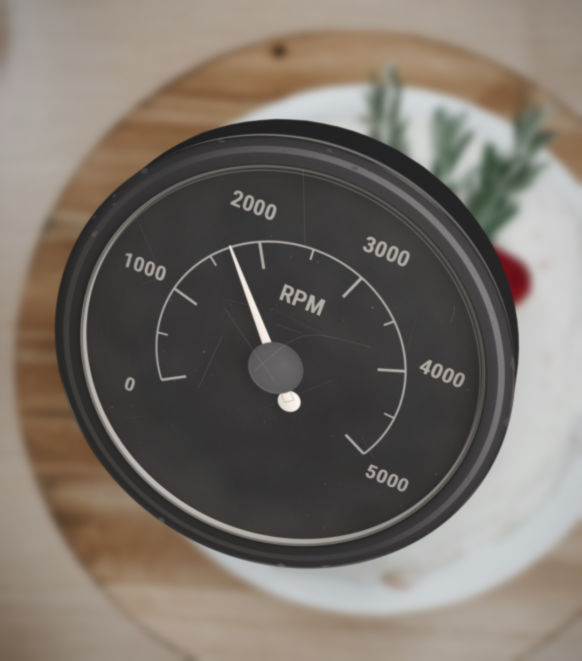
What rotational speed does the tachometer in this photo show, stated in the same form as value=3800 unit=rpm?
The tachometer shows value=1750 unit=rpm
